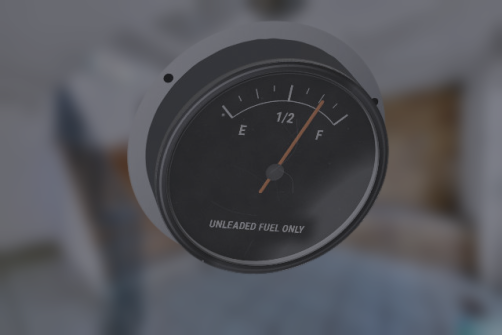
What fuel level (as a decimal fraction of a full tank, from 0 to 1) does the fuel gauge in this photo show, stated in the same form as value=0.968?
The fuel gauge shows value=0.75
